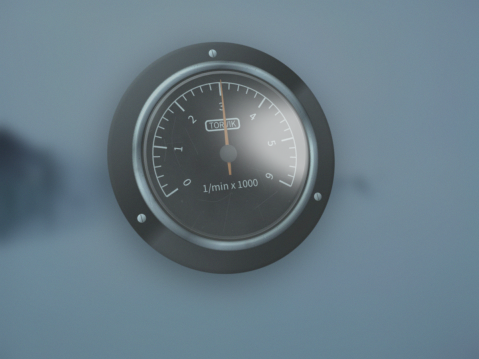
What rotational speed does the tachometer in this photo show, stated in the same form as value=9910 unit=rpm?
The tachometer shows value=3000 unit=rpm
